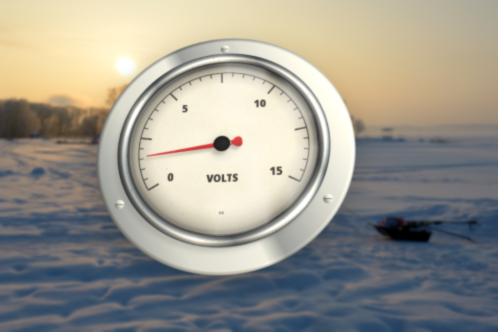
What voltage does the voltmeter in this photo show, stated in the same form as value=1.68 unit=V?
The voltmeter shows value=1.5 unit=V
